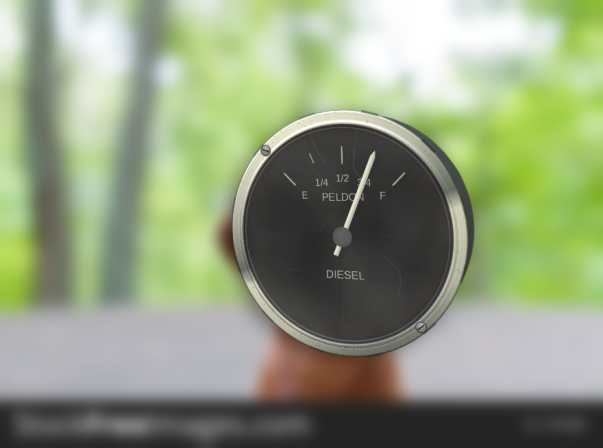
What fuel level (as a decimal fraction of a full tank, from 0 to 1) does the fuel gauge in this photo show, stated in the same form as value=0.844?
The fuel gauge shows value=0.75
